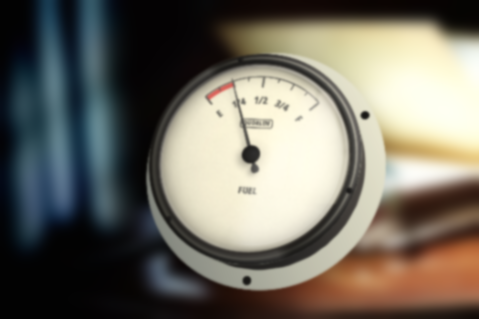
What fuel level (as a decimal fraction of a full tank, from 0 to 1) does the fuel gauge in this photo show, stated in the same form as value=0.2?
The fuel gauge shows value=0.25
